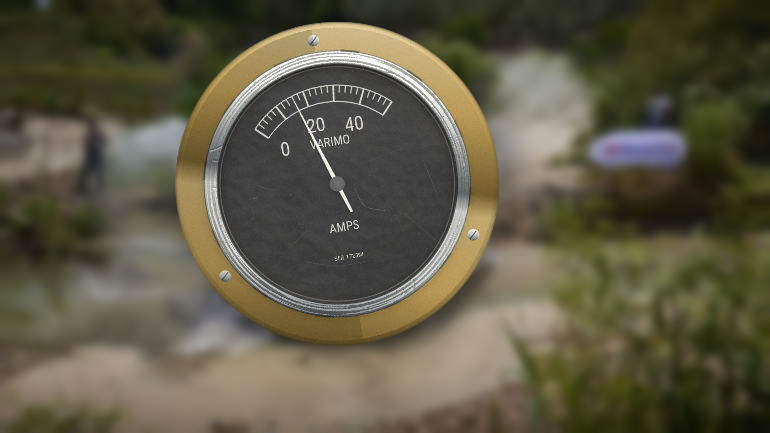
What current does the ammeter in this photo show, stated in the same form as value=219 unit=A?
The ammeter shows value=16 unit=A
